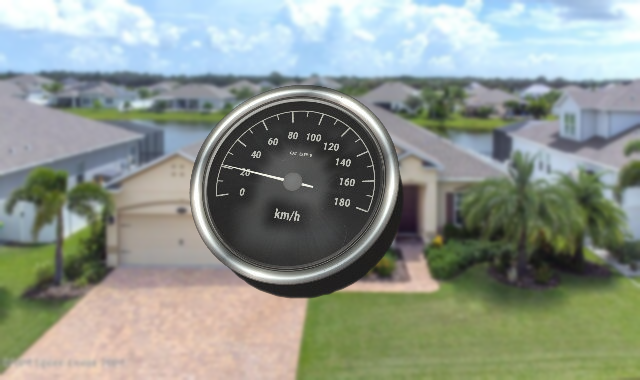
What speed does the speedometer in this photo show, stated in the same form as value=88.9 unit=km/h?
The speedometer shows value=20 unit=km/h
